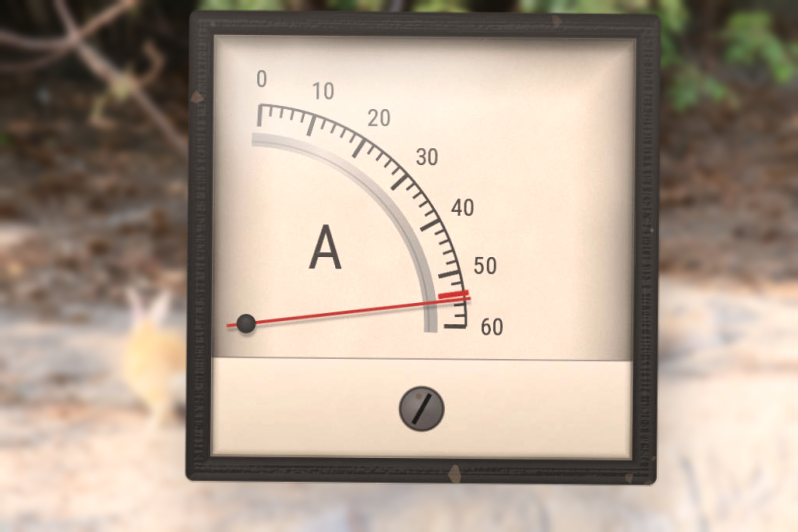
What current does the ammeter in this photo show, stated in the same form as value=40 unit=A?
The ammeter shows value=55 unit=A
